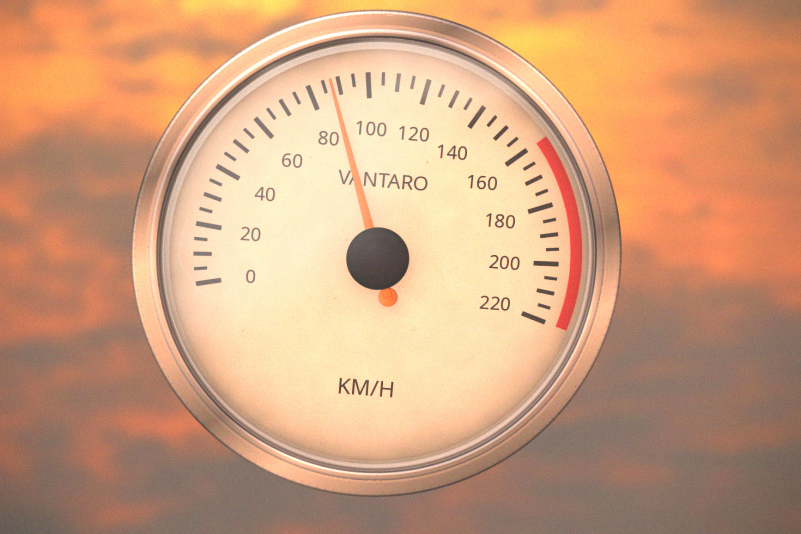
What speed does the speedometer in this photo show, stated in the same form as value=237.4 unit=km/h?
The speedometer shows value=87.5 unit=km/h
